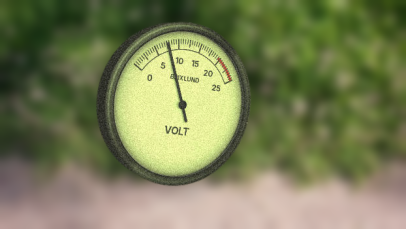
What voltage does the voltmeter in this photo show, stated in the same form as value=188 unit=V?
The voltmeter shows value=7.5 unit=V
